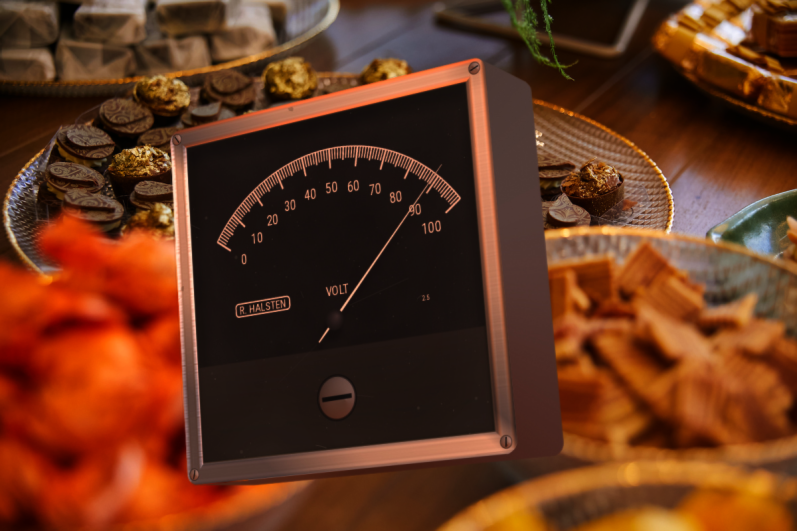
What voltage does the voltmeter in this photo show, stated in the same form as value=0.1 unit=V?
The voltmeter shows value=90 unit=V
